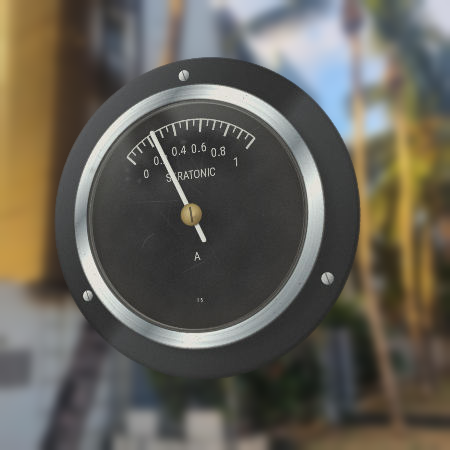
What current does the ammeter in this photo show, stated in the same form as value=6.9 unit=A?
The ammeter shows value=0.25 unit=A
